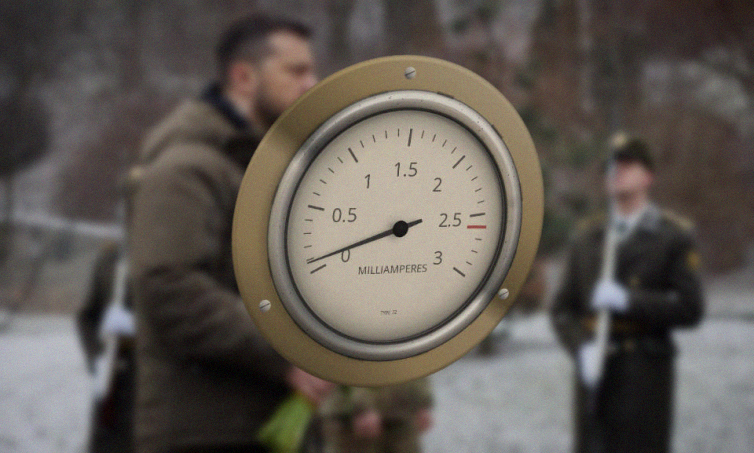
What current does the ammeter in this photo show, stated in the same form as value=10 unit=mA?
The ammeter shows value=0.1 unit=mA
